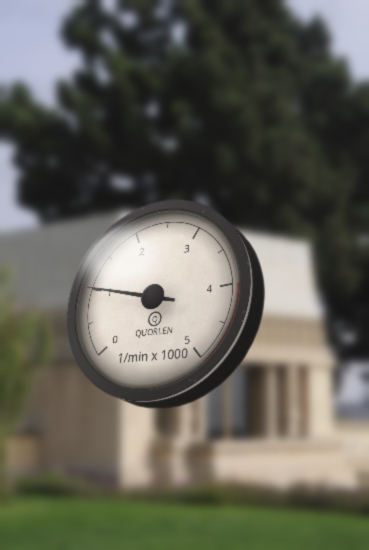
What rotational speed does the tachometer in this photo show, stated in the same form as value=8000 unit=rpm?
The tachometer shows value=1000 unit=rpm
